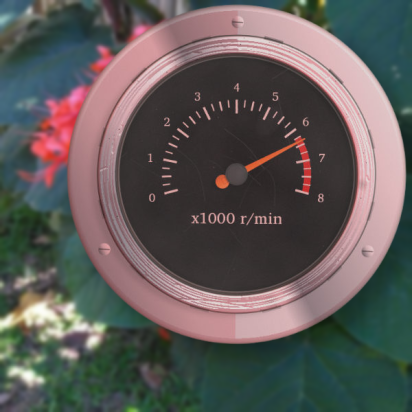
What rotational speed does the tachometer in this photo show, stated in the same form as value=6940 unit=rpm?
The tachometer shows value=6375 unit=rpm
